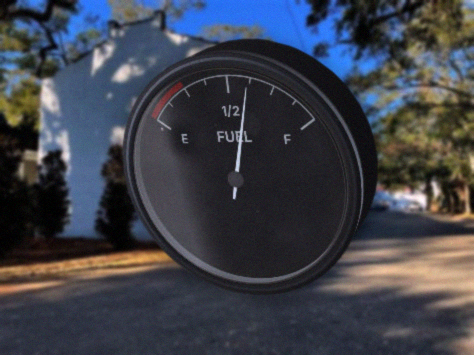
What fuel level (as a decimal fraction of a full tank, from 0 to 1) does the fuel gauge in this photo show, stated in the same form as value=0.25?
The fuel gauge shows value=0.625
